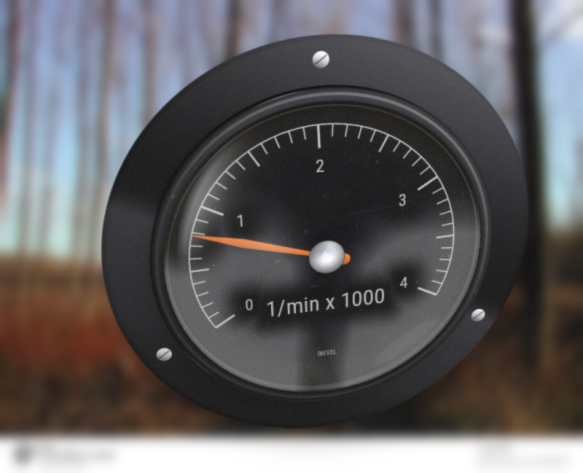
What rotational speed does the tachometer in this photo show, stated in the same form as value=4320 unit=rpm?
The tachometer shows value=800 unit=rpm
